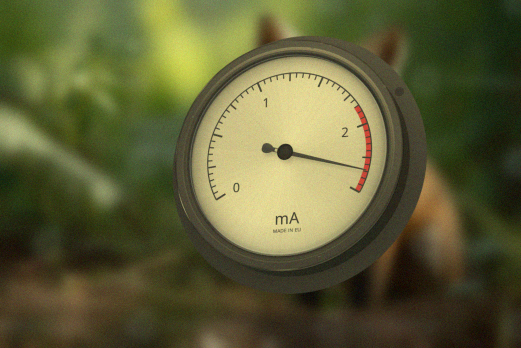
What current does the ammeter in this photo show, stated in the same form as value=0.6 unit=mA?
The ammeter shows value=2.35 unit=mA
